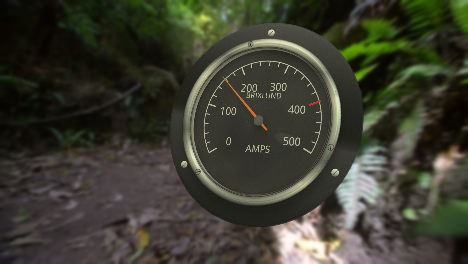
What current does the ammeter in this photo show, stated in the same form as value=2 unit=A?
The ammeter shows value=160 unit=A
